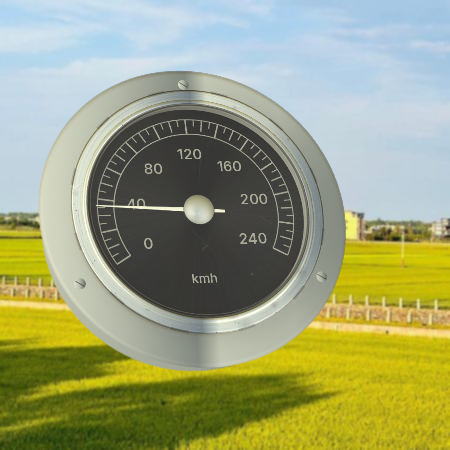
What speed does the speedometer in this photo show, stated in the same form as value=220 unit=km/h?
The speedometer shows value=35 unit=km/h
